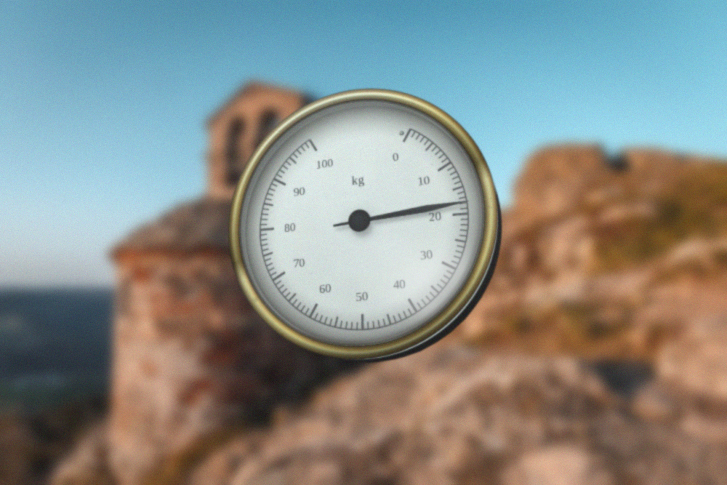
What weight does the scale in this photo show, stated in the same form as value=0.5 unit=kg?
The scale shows value=18 unit=kg
